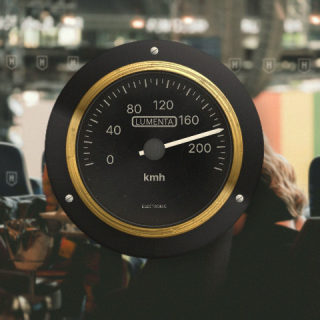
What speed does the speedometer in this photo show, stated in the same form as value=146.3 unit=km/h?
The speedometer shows value=185 unit=km/h
